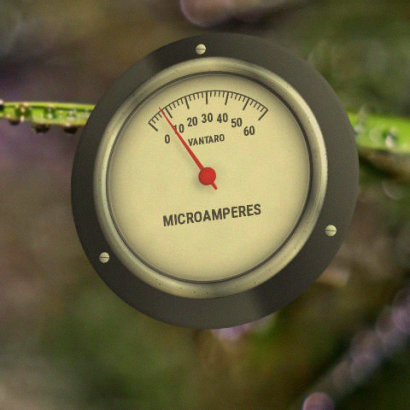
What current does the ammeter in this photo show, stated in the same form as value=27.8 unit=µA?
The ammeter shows value=8 unit=µA
